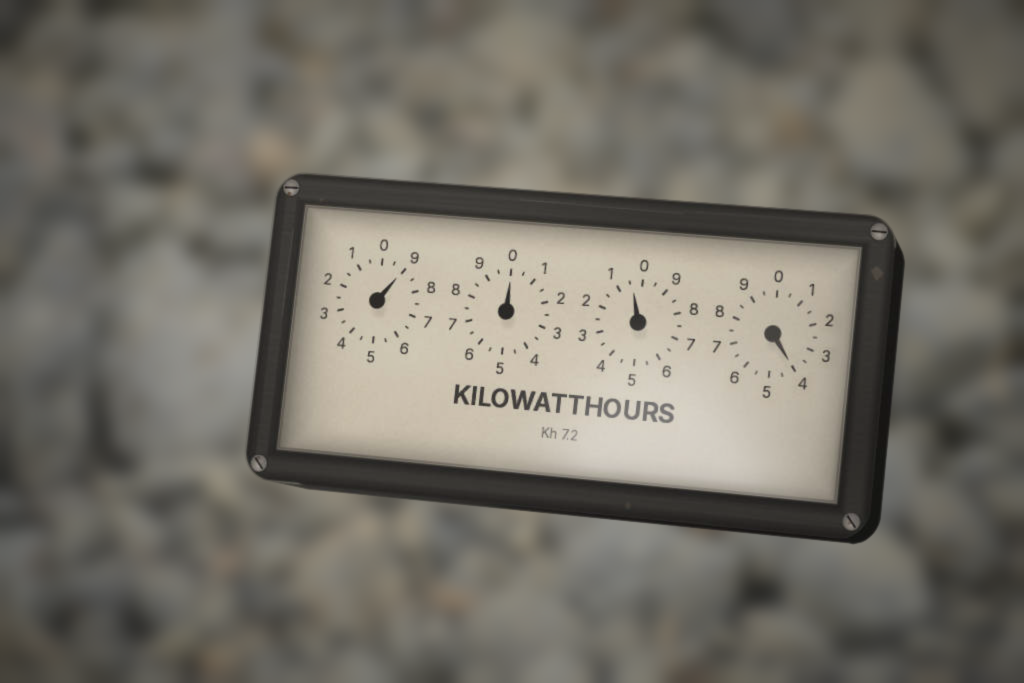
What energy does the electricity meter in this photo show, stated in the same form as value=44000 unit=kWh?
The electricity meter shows value=9004 unit=kWh
